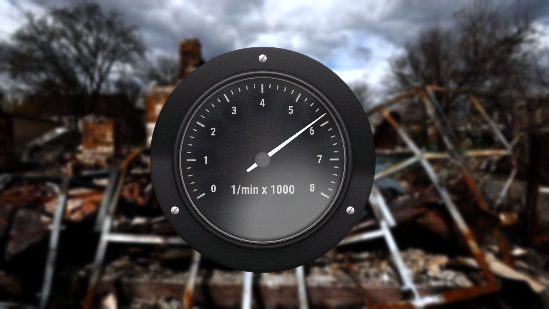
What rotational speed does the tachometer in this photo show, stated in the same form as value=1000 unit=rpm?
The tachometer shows value=5800 unit=rpm
